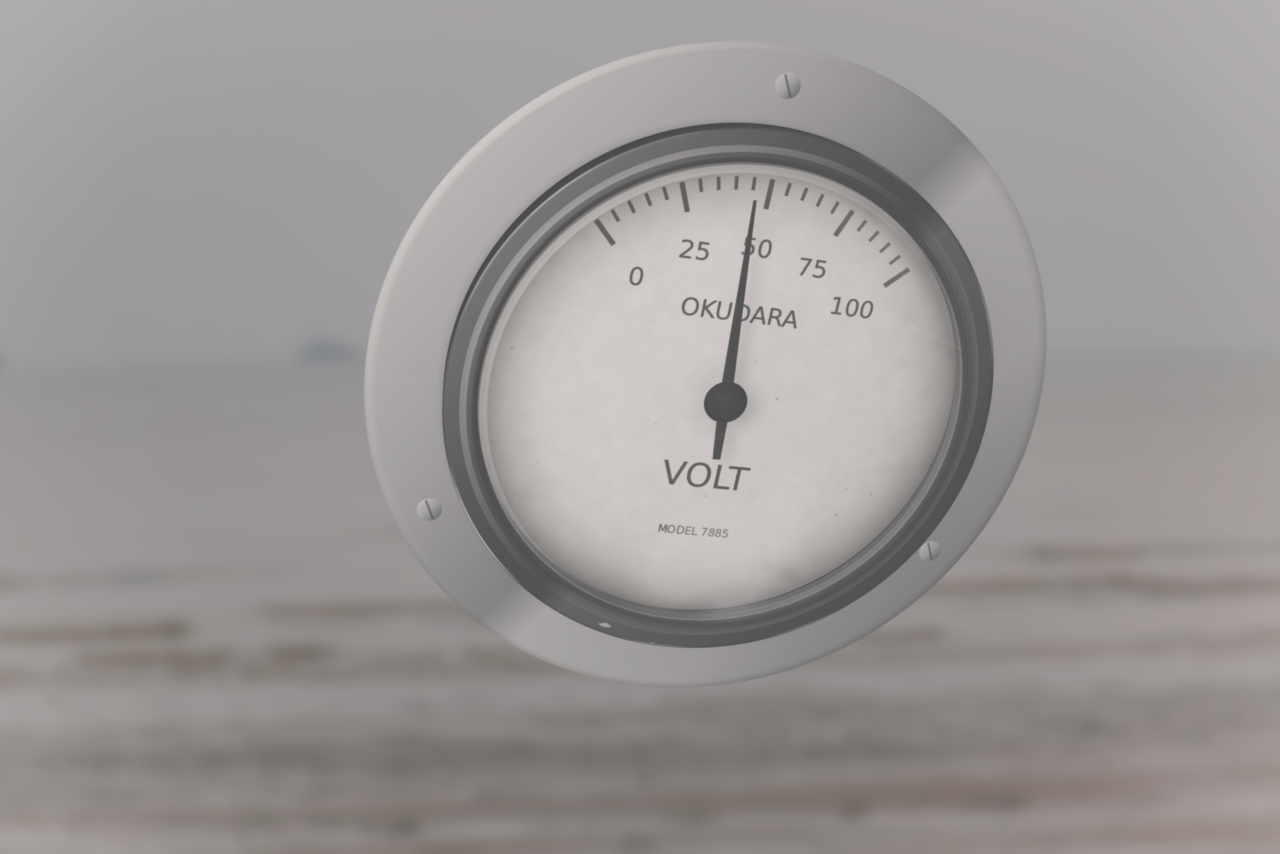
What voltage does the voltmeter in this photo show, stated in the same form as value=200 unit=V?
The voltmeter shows value=45 unit=V
